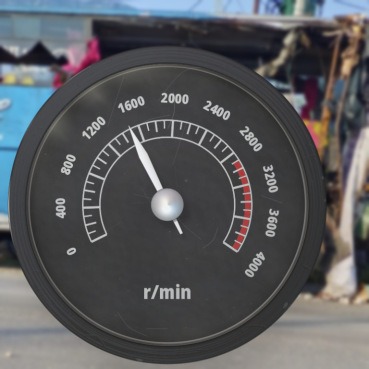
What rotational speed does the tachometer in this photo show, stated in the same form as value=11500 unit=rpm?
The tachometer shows value=1500 unit=rpm
